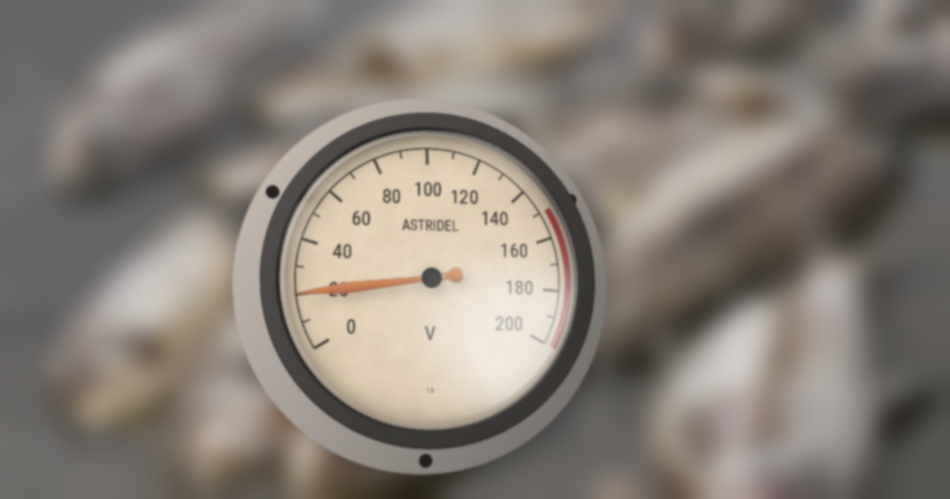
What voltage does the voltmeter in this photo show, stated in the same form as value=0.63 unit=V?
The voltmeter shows value=20 unit=V
